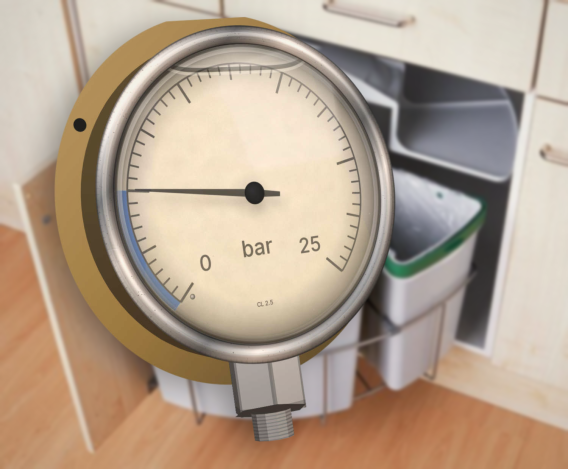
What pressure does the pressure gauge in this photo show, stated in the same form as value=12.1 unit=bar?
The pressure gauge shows value=5 unit=bar
